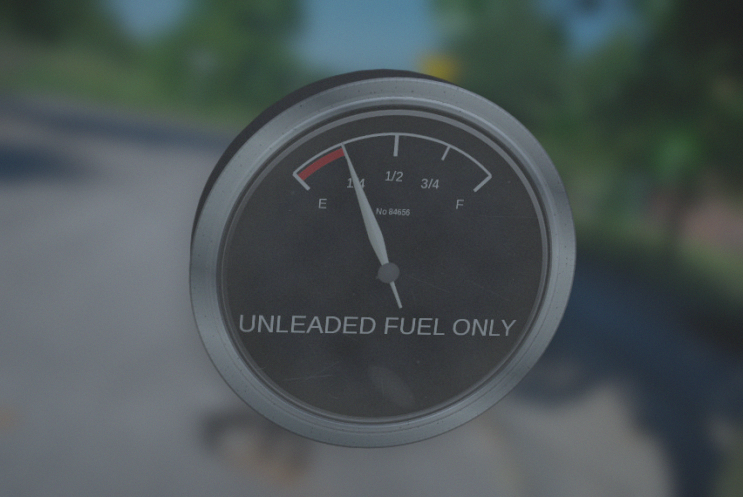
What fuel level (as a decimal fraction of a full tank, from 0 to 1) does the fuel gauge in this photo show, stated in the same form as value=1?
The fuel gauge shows value=0.25
